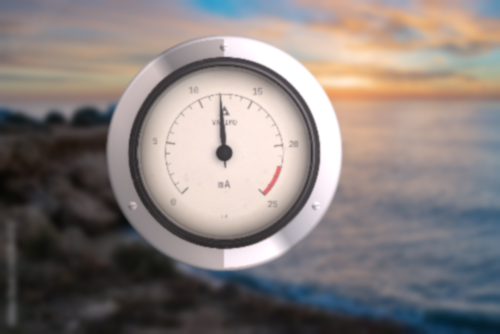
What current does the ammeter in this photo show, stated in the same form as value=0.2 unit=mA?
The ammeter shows value=12 unit=mA
